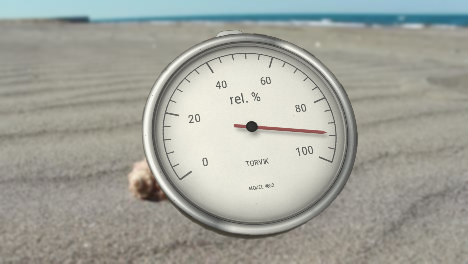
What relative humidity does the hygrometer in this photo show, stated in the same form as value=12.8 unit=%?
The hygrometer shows value=92 unit=%
